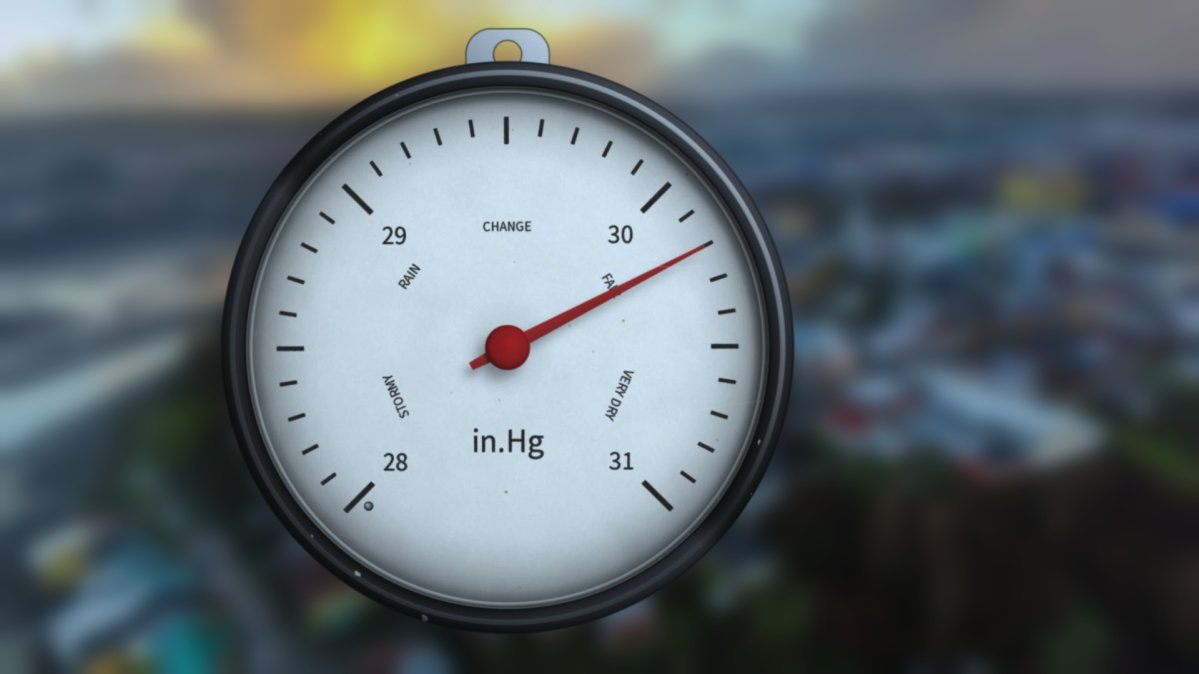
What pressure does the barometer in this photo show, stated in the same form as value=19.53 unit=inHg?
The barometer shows value=30.2 unit=inHg
